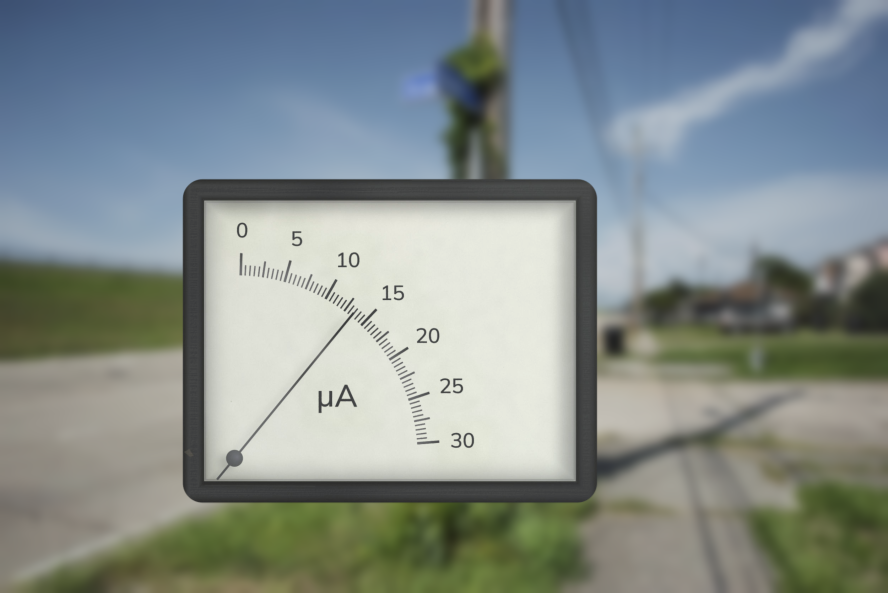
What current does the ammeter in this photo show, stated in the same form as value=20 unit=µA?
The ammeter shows value=13.5 unit=µA
